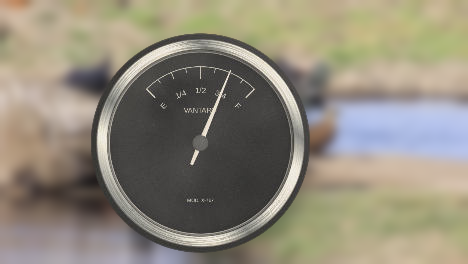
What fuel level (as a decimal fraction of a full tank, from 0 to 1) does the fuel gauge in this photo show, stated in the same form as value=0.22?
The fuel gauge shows value=0.75
